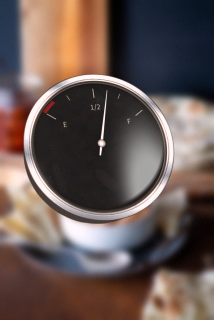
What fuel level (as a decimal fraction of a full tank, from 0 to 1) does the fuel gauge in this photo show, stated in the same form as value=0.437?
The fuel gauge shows value=0.625
